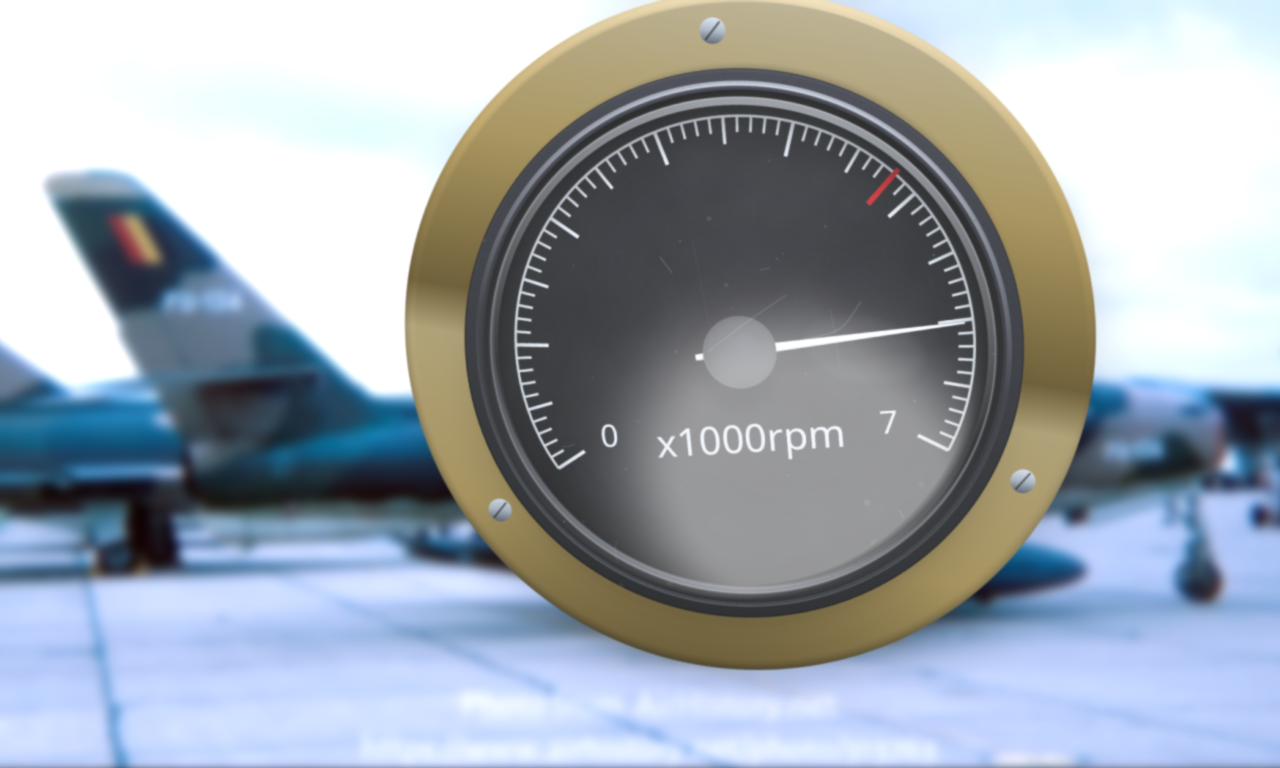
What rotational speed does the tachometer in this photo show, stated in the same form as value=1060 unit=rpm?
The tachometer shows value=6000 unit=rpm
